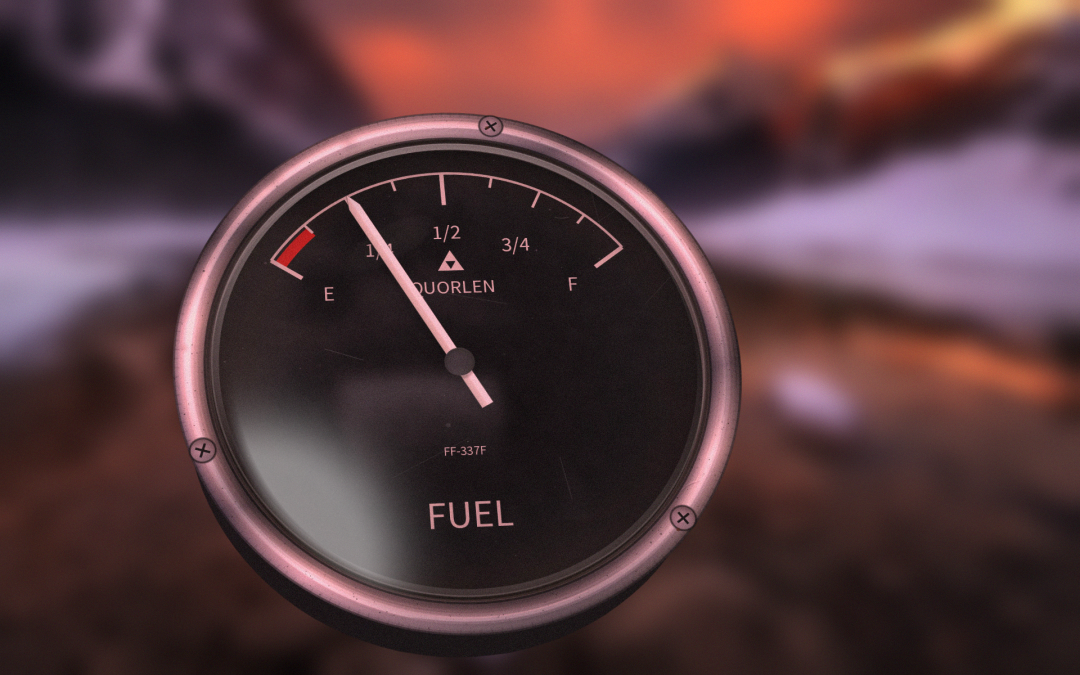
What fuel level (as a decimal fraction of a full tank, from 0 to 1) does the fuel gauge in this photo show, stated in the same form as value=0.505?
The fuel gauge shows value=0.25
